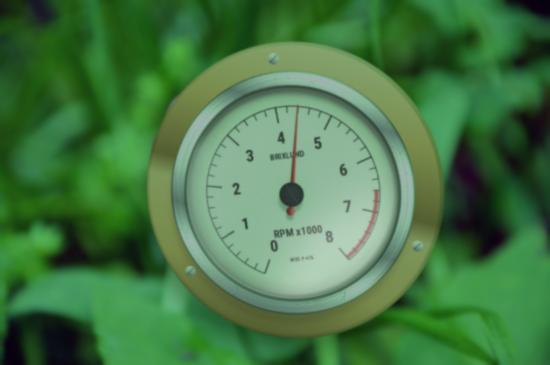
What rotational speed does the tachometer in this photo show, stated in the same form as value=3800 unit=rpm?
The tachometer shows value=4400 unit=rpm
